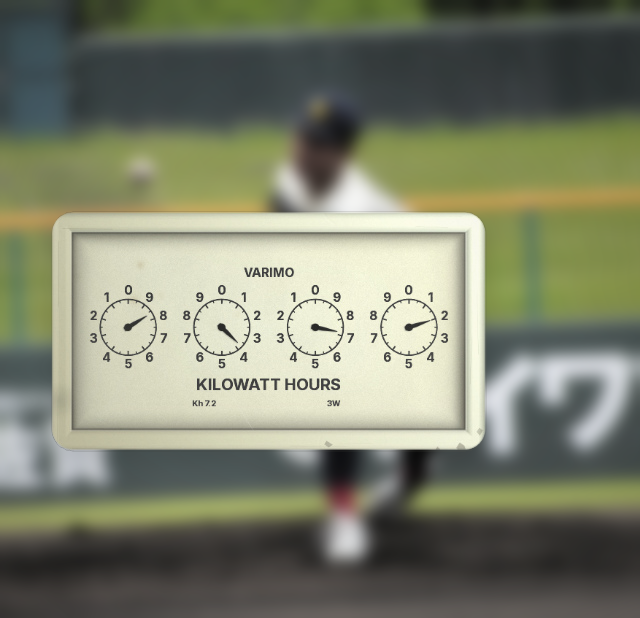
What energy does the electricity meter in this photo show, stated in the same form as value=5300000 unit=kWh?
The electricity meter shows value=8372 unit=kWh
